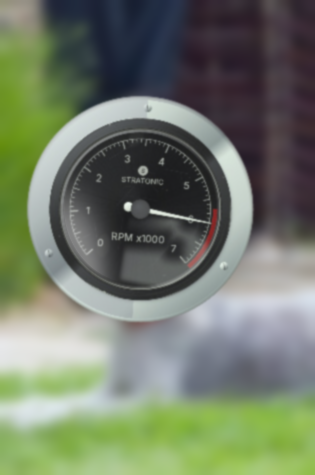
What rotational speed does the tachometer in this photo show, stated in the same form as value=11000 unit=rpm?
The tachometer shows value=6000 unit=rpm
